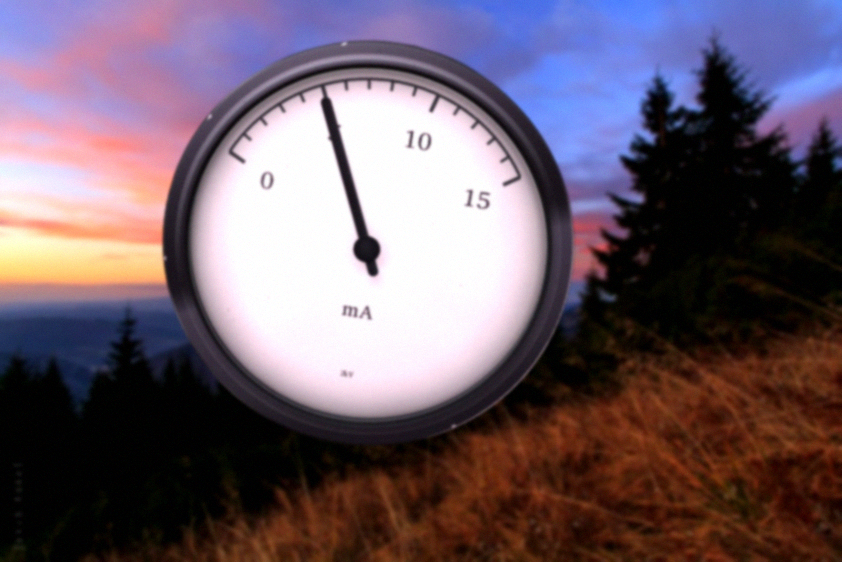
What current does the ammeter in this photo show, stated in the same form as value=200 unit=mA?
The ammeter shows value=5 unit=mA
